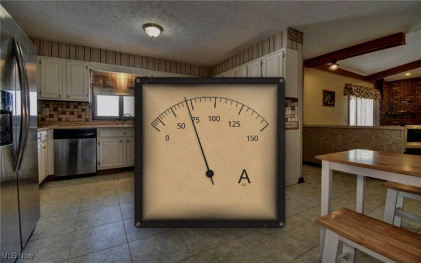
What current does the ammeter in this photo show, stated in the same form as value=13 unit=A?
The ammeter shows value=70 unit=A
